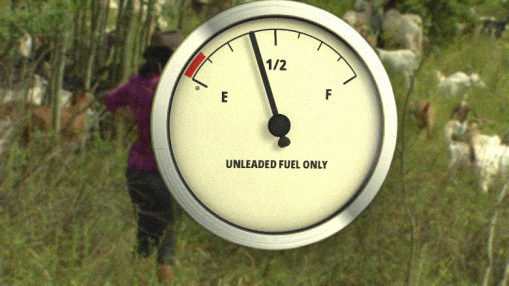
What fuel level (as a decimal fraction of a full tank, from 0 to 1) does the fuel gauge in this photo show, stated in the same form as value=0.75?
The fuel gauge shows value=0.375
